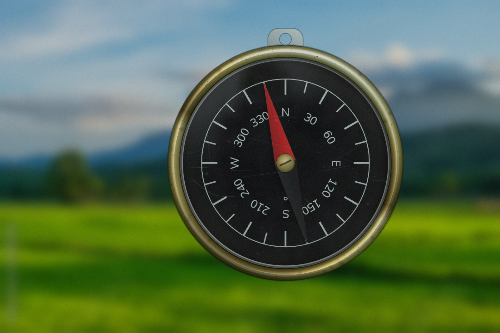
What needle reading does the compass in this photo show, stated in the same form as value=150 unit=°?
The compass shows value=345 unit=°
